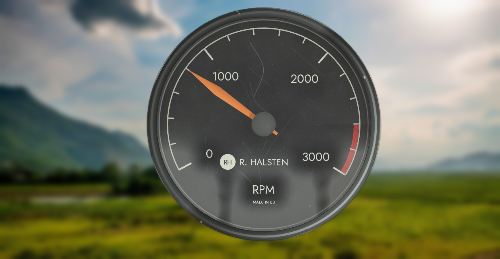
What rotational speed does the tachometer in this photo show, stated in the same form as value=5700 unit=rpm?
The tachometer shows value=800 unit=rpm
